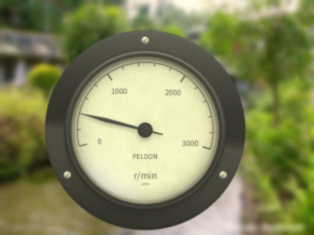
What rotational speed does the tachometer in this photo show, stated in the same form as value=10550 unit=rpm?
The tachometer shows value=400 unit=rpm
